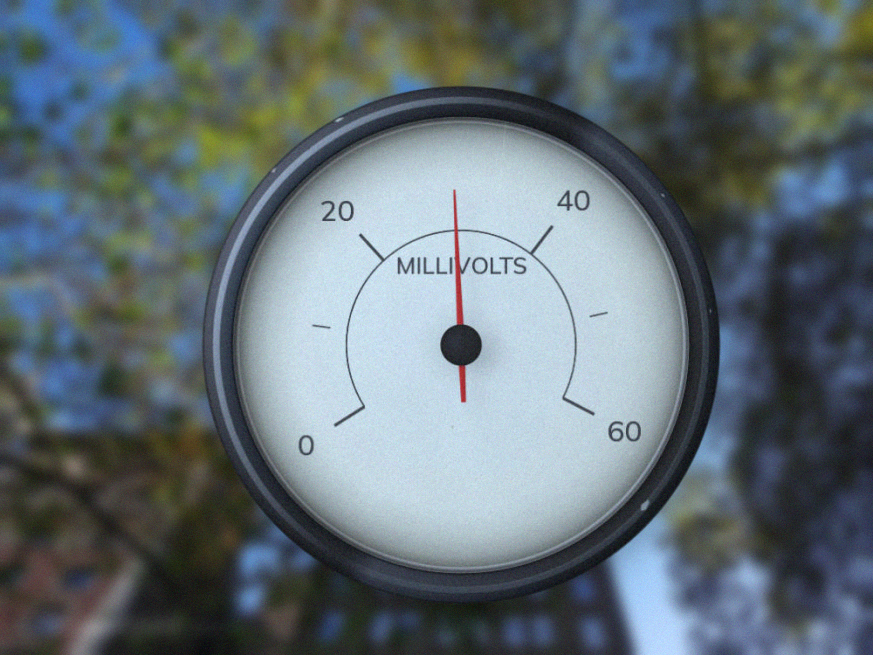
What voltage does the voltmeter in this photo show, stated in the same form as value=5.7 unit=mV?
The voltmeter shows value=30 unit=mV
